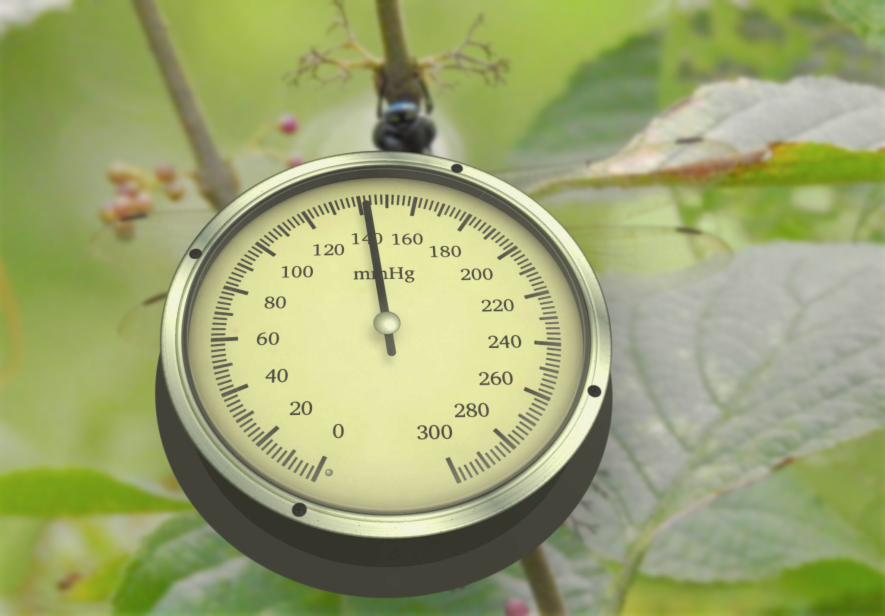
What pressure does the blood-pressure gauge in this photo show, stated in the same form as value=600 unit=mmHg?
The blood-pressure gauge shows value=142 unit=mmHg
